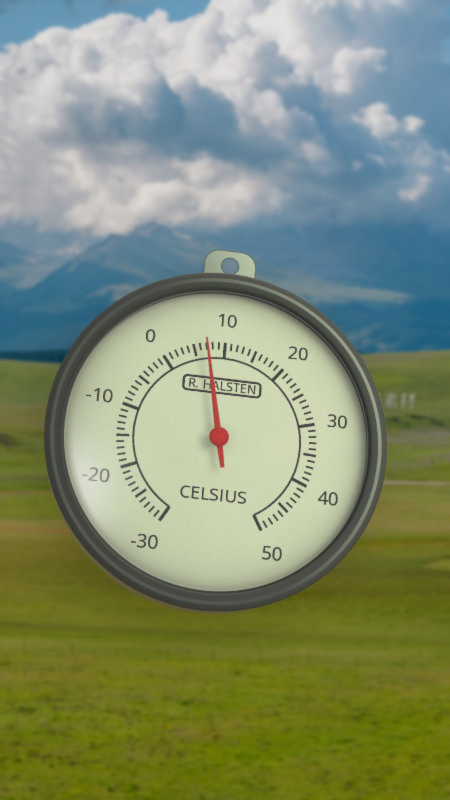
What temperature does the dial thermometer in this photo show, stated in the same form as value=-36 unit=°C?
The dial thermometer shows value=7 unit=°C
